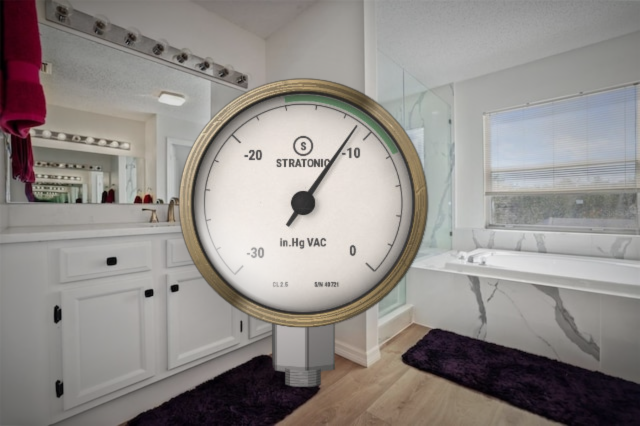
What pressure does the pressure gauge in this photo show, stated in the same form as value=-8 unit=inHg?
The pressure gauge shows value=-11 unit=inHg
